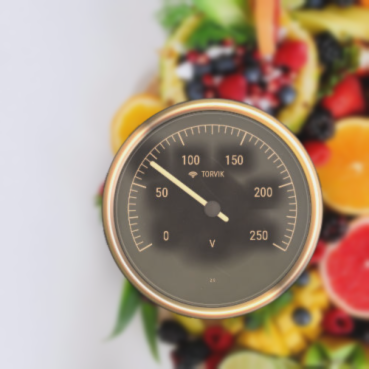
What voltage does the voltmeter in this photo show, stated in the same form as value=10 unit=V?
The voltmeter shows value=70 unit=V
